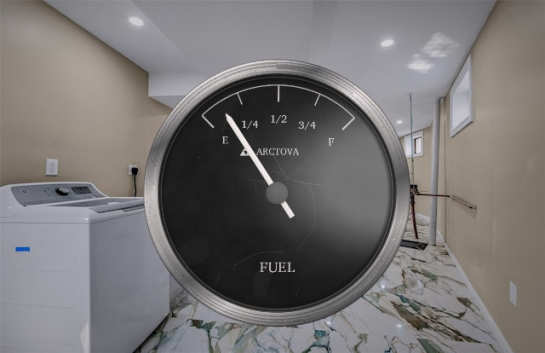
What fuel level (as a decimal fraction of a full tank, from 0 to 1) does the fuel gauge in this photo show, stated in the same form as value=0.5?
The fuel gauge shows value=0.125
